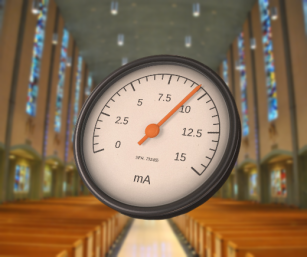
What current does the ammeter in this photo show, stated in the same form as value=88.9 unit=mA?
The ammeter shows value=9.5 unit=mA
